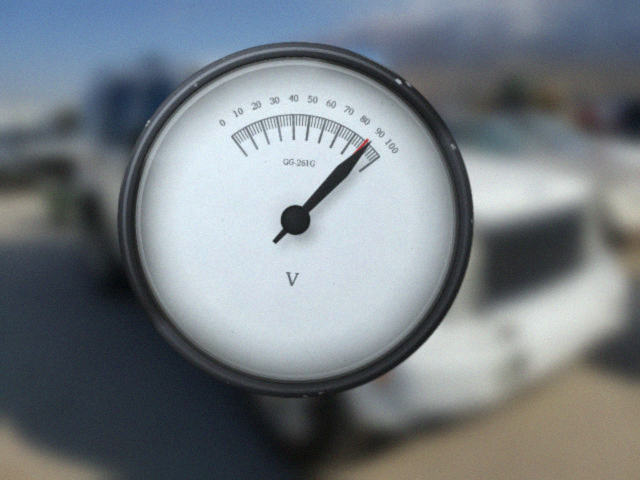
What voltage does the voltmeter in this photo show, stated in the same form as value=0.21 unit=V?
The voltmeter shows value=90 unit=V
